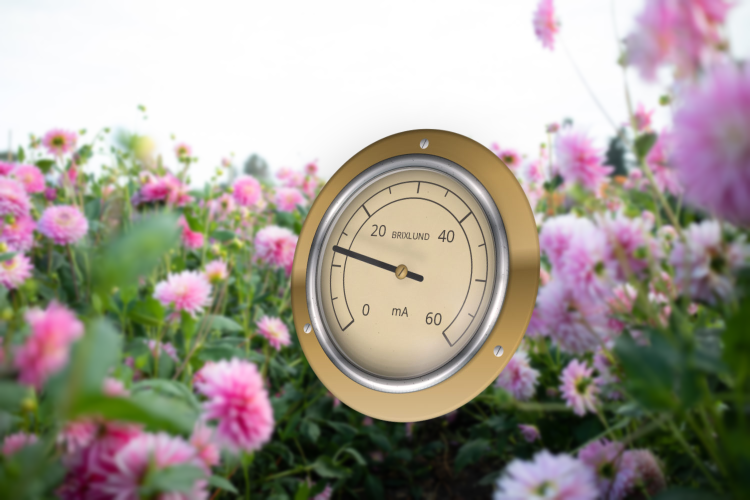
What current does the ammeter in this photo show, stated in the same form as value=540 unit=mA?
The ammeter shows value=12.5 unit=mA
